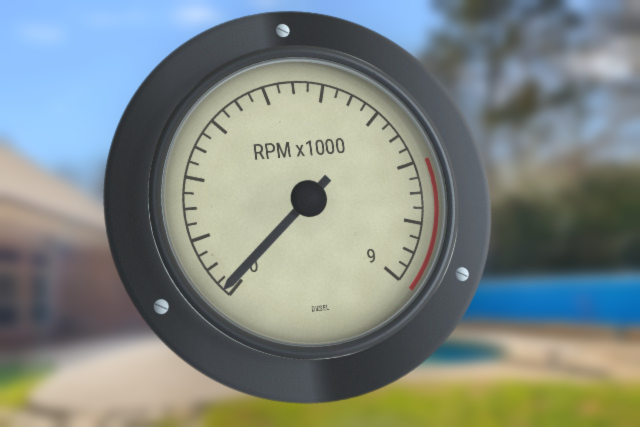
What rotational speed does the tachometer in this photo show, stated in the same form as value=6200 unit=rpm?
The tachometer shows value=125 unit=rpm
